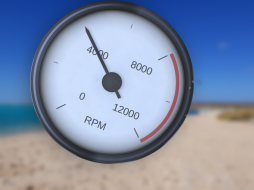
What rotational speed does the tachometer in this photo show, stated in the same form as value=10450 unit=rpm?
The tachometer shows value=4000 unit=rpm
